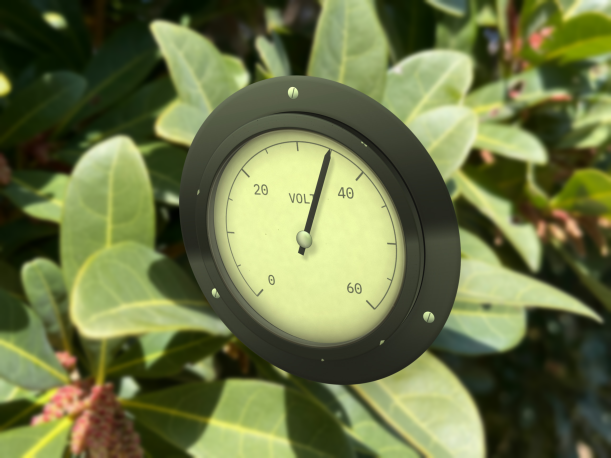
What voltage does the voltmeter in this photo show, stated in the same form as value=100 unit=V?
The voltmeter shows value=35 unit=V
